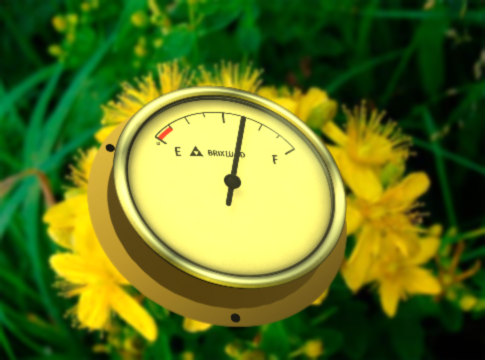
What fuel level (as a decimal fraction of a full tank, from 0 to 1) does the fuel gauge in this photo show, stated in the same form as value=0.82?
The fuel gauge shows value=0.625
